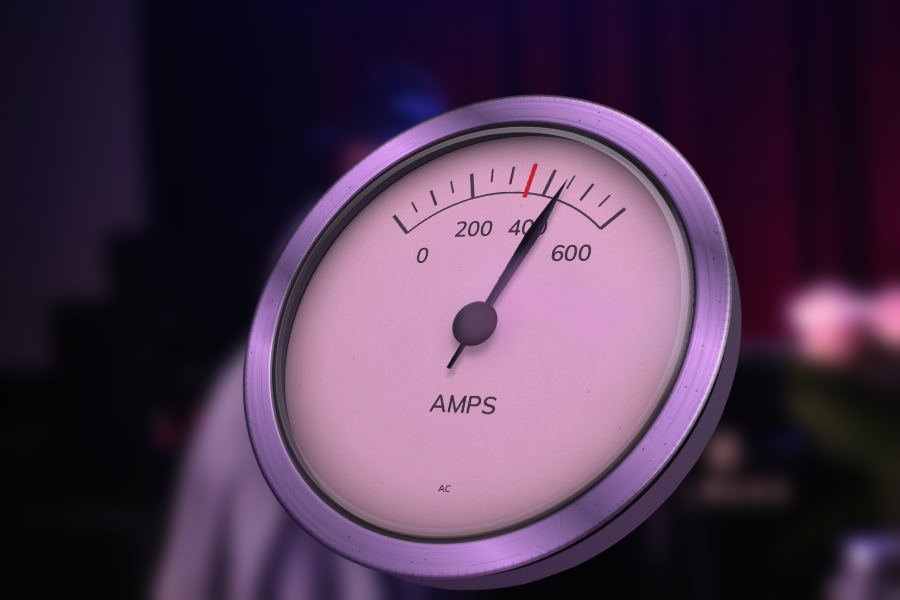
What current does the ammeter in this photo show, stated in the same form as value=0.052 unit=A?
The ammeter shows value=450 unit=A
